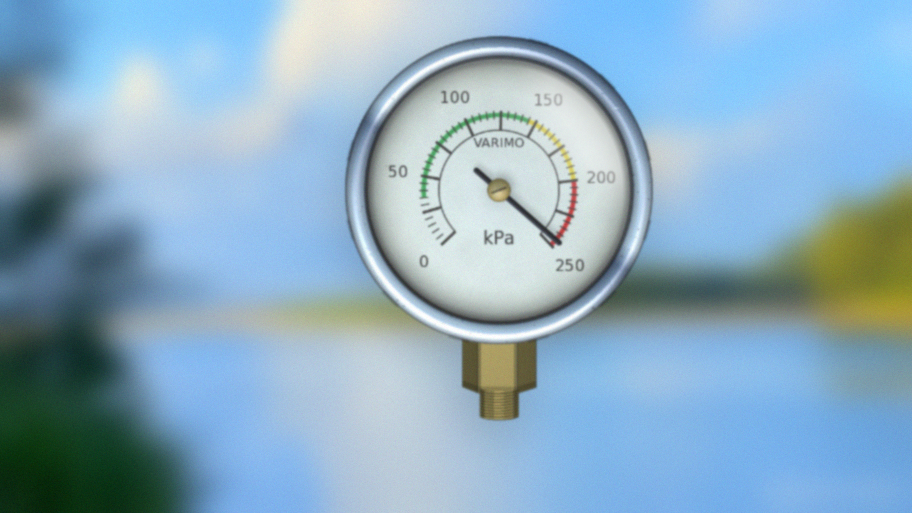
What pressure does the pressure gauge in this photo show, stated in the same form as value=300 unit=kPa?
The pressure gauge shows value=245 unit=kPa
